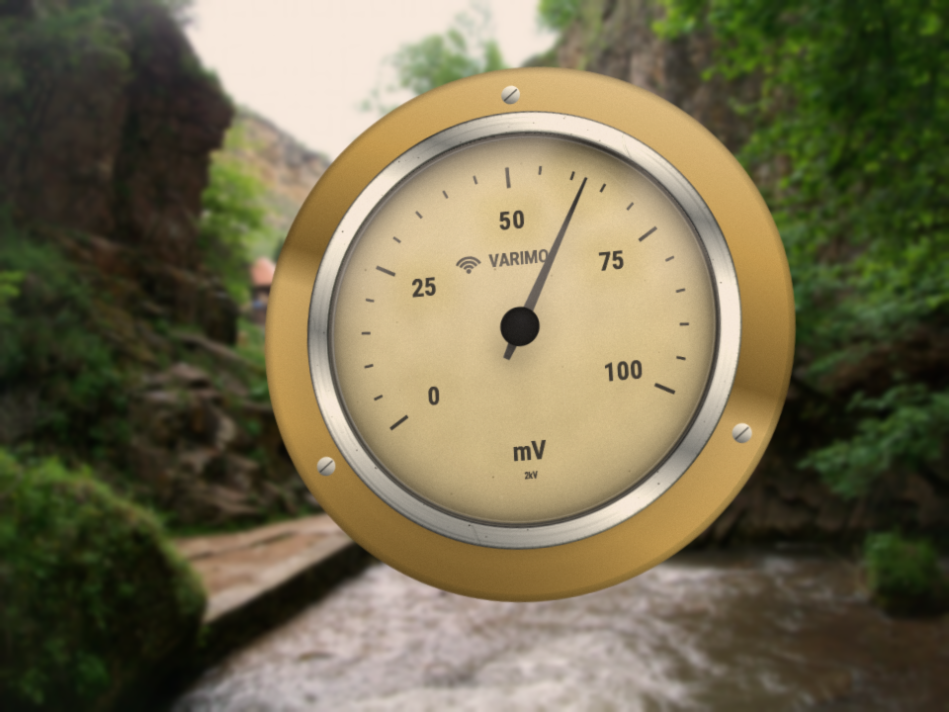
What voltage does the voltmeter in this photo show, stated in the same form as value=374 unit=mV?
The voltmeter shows value=62.5 unit=mV
